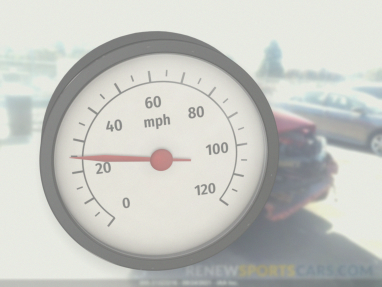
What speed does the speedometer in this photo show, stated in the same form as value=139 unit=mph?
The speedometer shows value=25 unit=mph
